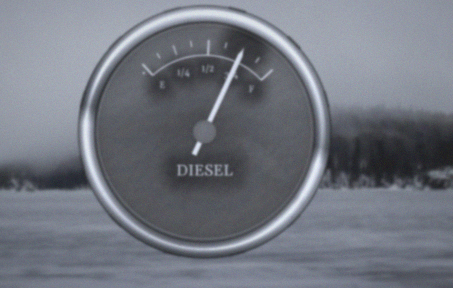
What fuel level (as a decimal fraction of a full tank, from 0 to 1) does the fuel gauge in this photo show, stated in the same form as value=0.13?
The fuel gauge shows value=0.75
